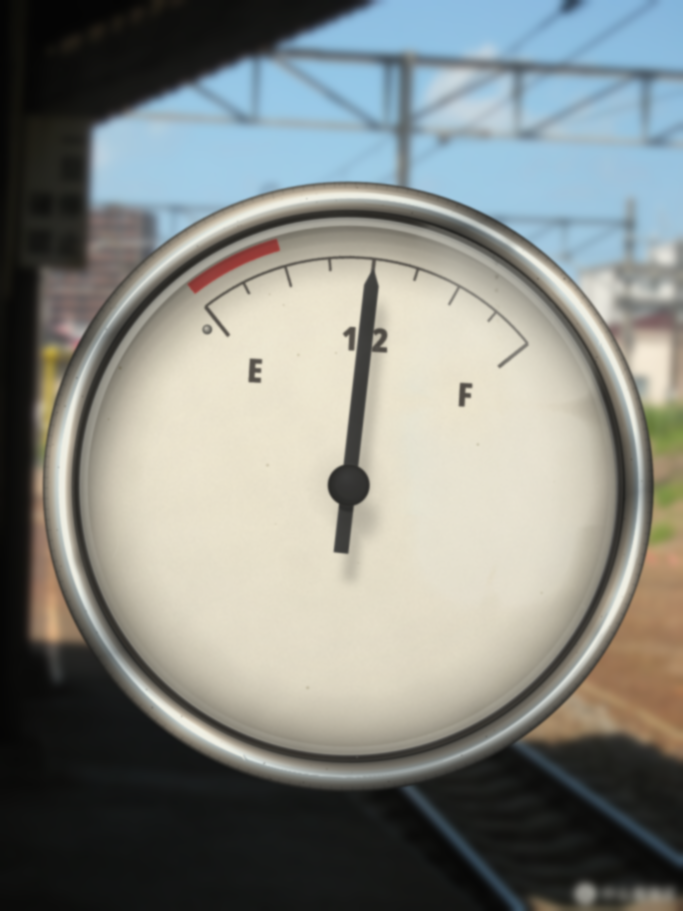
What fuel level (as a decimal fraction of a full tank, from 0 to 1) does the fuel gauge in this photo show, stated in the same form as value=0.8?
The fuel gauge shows value=0.5
